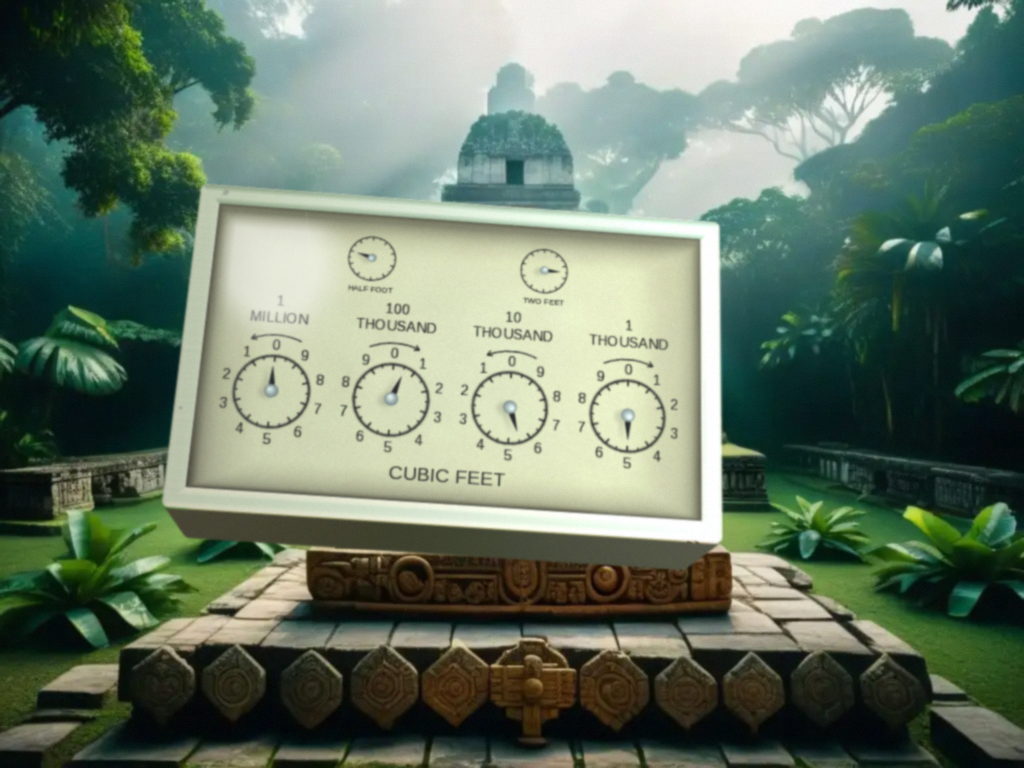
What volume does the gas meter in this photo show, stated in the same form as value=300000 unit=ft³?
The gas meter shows value=5500 unit=ft³
